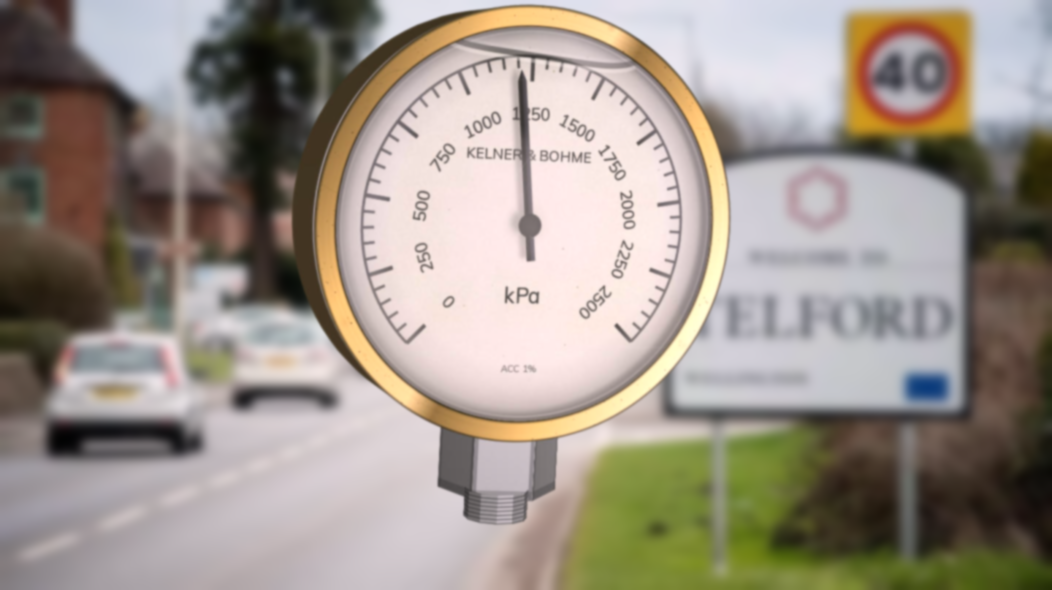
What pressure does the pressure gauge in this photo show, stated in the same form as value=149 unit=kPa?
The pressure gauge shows value=1200 unit=kPa
